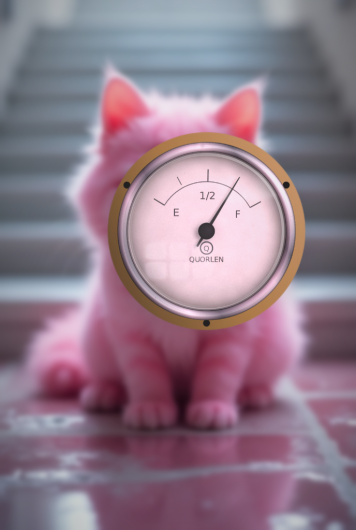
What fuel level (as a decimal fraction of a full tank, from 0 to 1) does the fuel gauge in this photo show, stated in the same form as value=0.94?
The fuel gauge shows value=0.75
